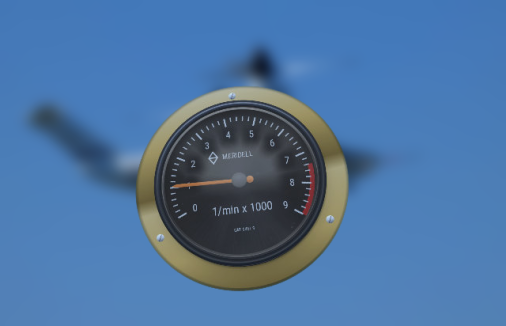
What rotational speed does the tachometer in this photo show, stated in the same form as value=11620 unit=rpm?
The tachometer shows value=1000 unit=rpm
